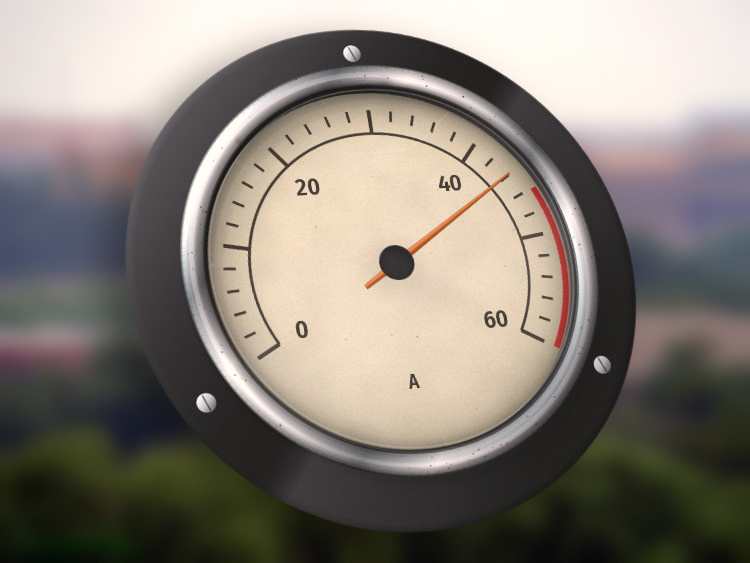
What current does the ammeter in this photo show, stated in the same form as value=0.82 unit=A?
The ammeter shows value=44 unit=A
